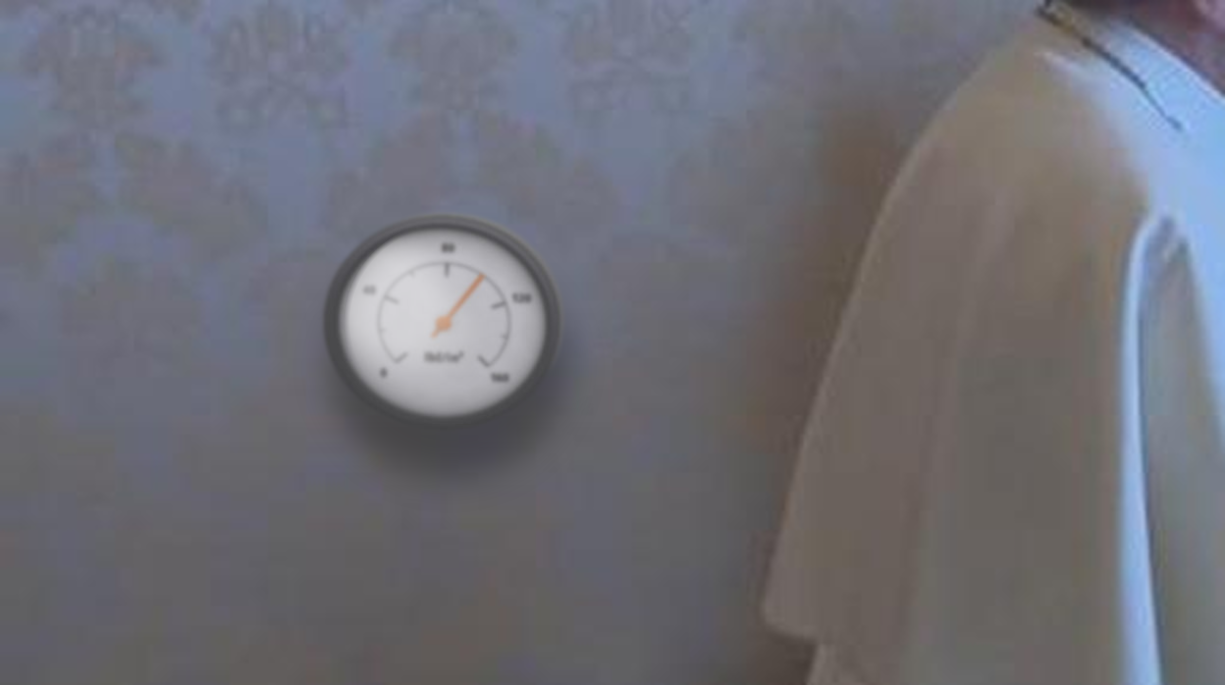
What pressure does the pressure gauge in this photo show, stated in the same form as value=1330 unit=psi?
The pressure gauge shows value=100 unit=psi
